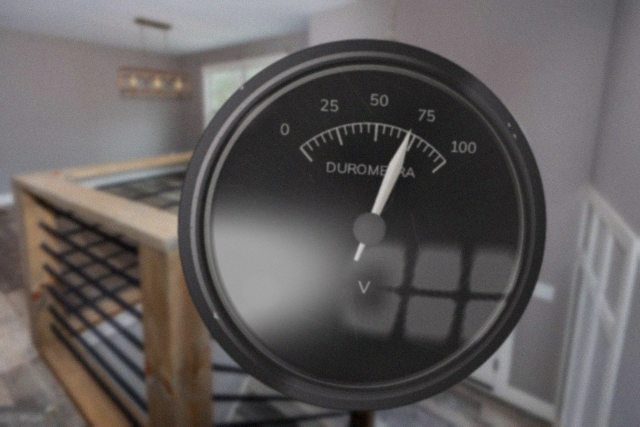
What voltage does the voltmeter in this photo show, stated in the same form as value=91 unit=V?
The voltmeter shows value=70 unit=V
